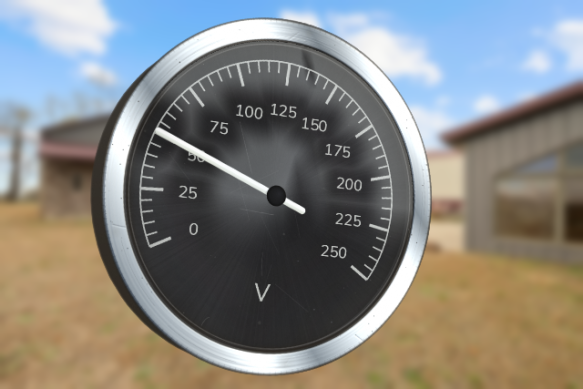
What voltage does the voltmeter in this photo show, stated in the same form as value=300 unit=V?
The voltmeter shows value=50 unit=V
